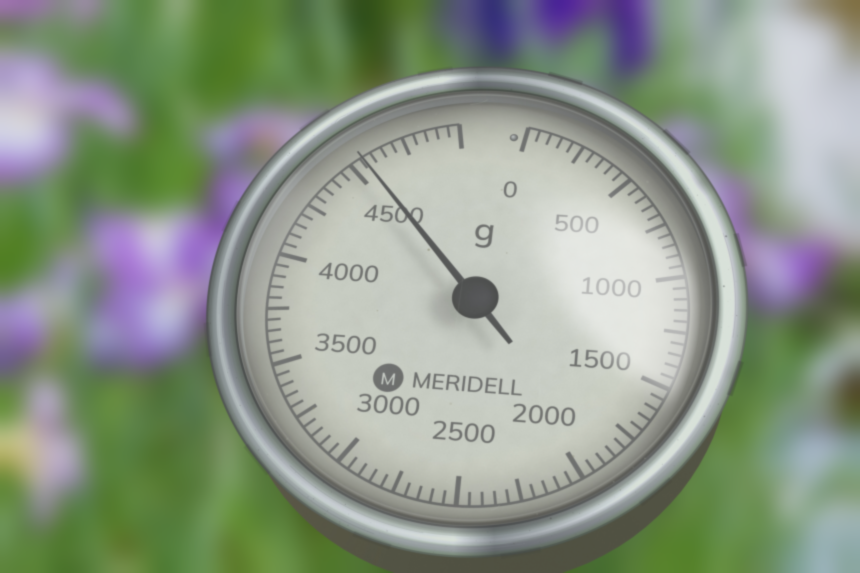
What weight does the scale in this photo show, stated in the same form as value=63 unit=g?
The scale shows value=4550 unit=g
